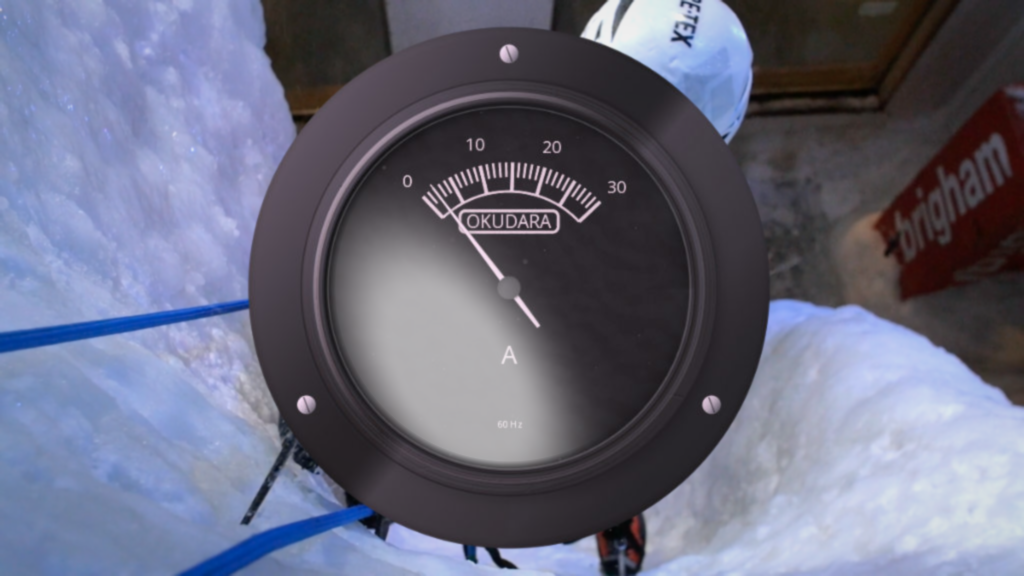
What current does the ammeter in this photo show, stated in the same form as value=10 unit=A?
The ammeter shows value=2 unit=A
